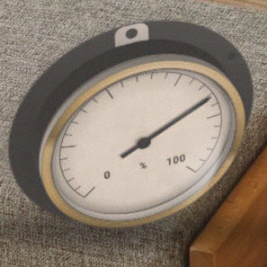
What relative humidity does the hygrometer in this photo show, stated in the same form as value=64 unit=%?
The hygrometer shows value=72 unit=%
